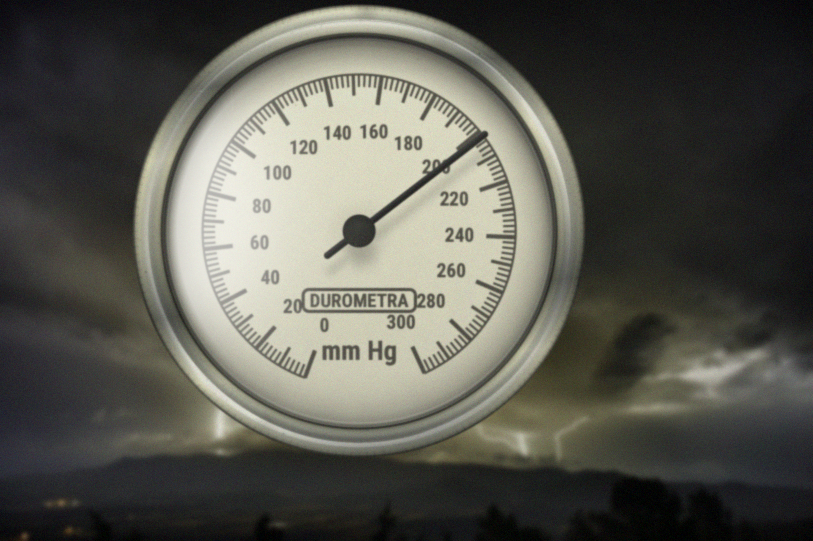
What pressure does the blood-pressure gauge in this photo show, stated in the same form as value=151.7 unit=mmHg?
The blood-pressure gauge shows value=202 unit=mmHg
